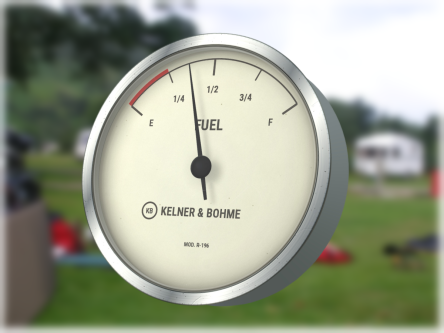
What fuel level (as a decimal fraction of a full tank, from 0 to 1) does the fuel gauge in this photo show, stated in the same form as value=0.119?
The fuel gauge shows value=0.375
